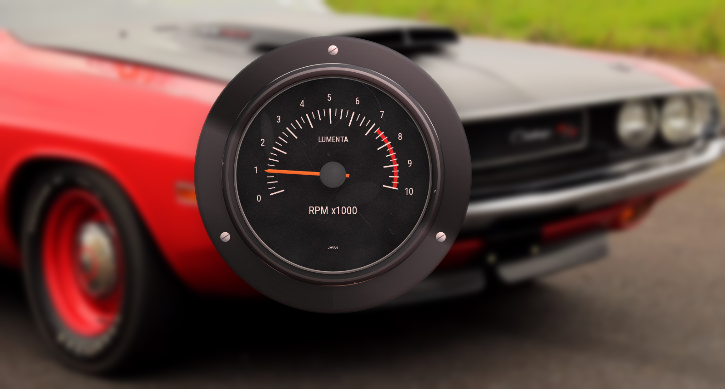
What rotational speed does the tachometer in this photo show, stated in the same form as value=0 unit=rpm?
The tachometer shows value=1000 unit=rpm
